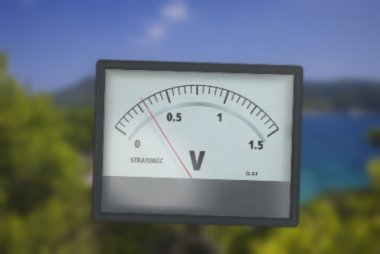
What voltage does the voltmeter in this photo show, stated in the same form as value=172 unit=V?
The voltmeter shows value=0.3 unit=V
